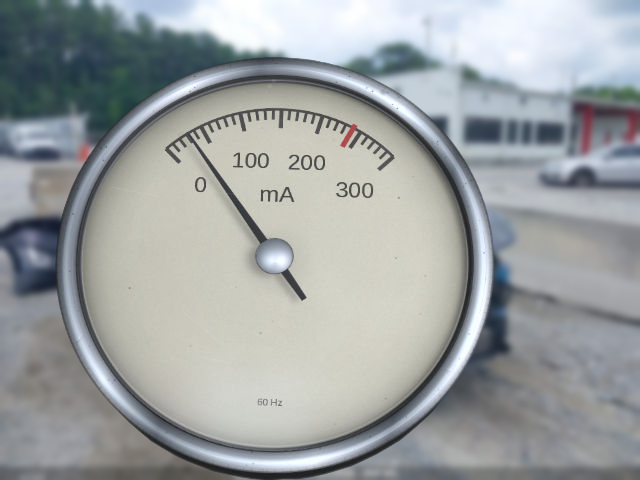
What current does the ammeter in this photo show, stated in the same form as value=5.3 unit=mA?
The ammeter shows value=30 unit=mA
